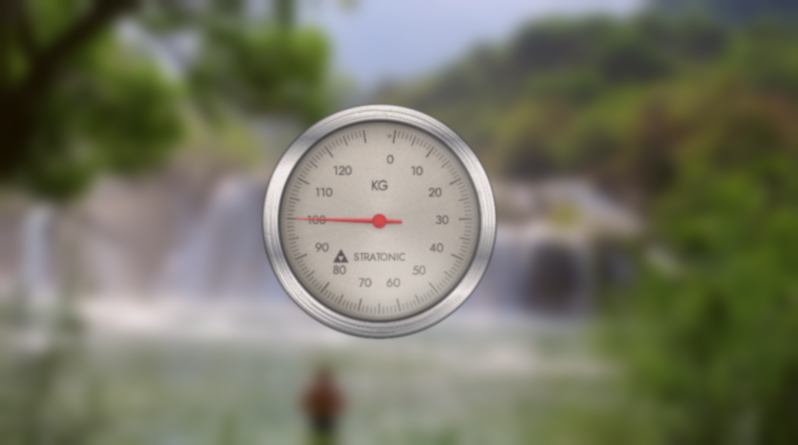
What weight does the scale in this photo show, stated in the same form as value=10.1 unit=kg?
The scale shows value=100 unit=kg
